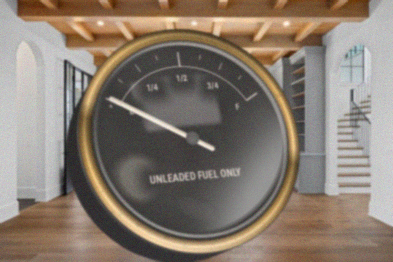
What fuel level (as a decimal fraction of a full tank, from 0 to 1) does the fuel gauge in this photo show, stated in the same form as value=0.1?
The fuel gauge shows value=0
